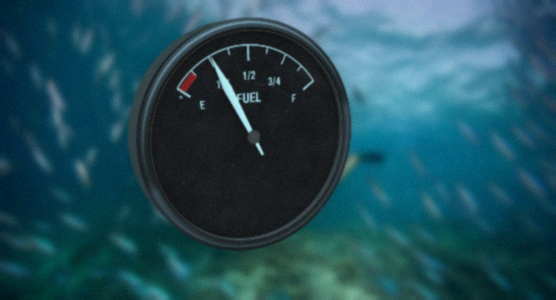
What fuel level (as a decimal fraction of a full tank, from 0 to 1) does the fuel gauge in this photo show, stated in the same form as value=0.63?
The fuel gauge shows value=0.25
